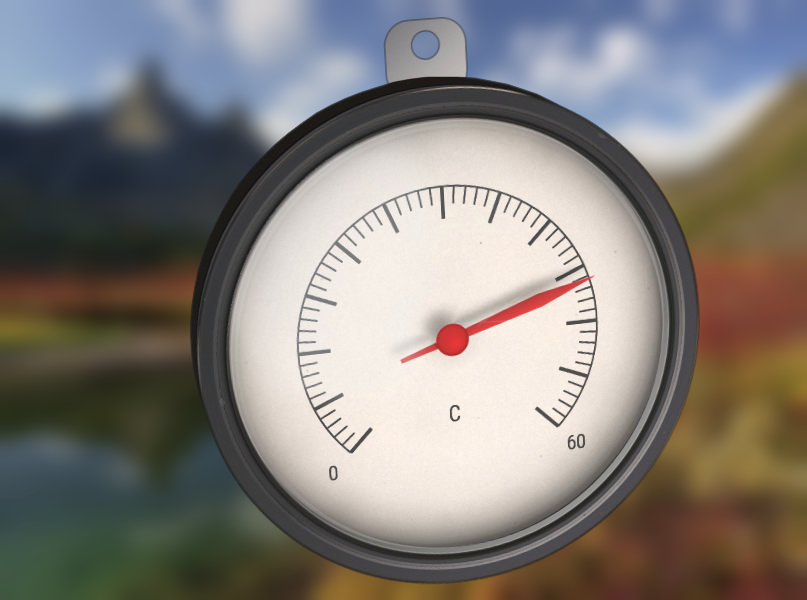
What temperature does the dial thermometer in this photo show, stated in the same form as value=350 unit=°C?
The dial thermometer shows value=46 unit=°C
